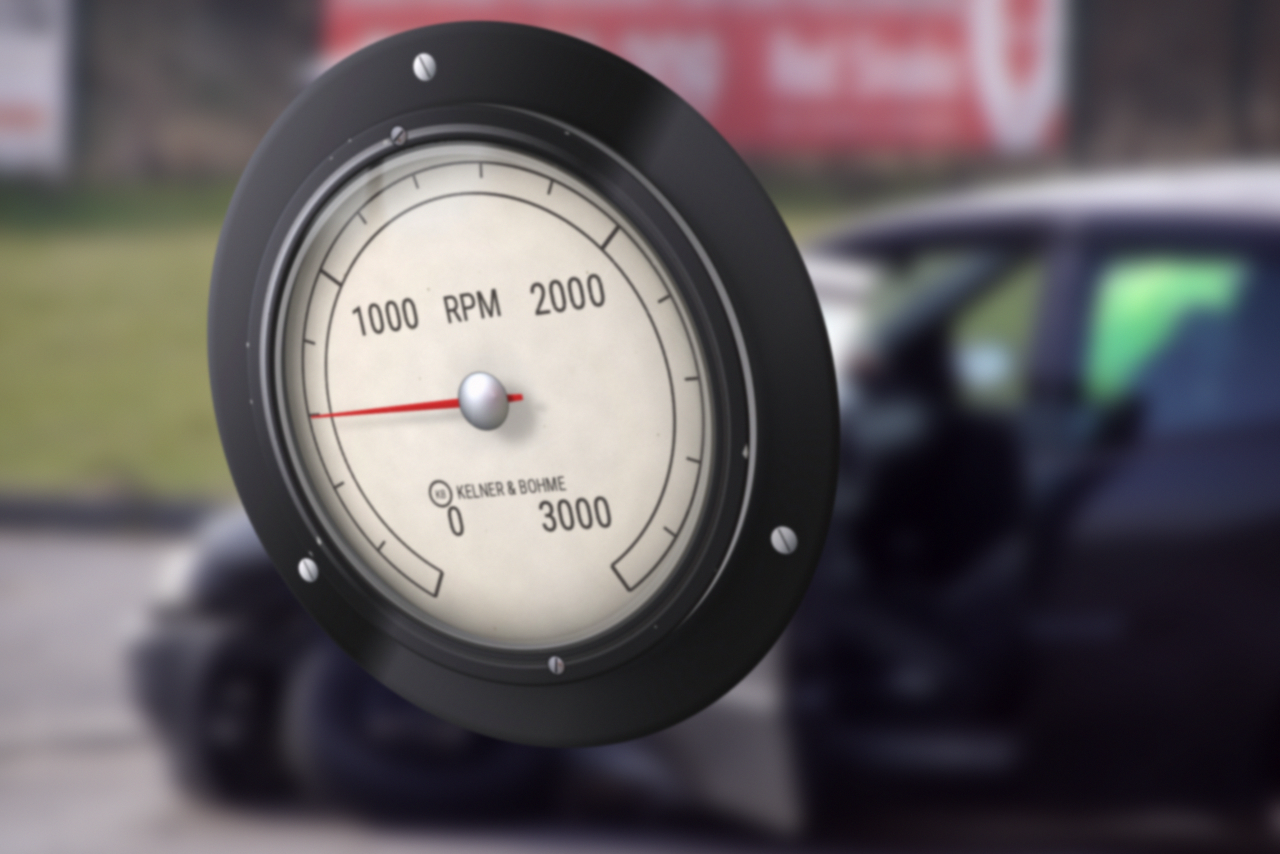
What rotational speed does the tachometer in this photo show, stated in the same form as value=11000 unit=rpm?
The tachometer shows value=600 unit=rpm
